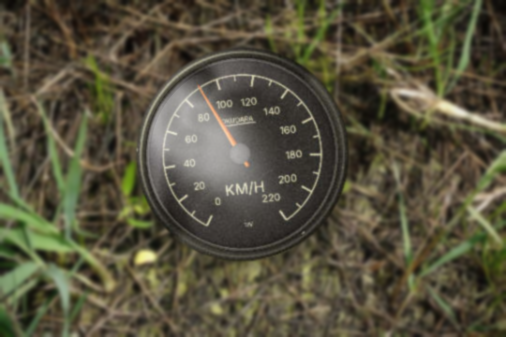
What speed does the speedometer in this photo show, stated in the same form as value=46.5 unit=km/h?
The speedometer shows value=90 unit=km/h
